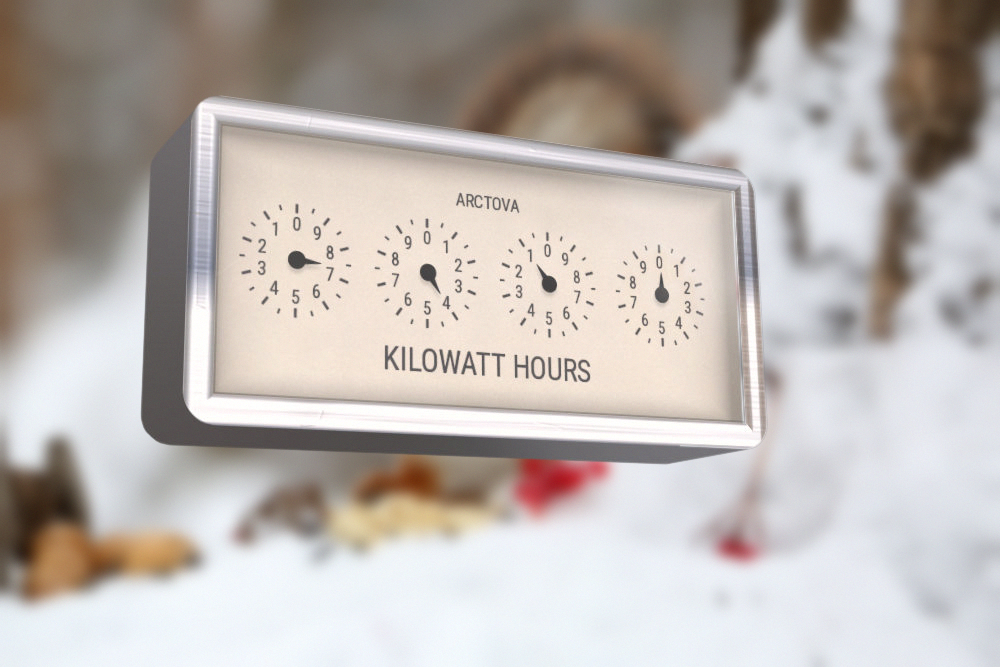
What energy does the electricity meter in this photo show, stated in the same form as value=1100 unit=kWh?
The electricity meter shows value=7410 unit=kWh
